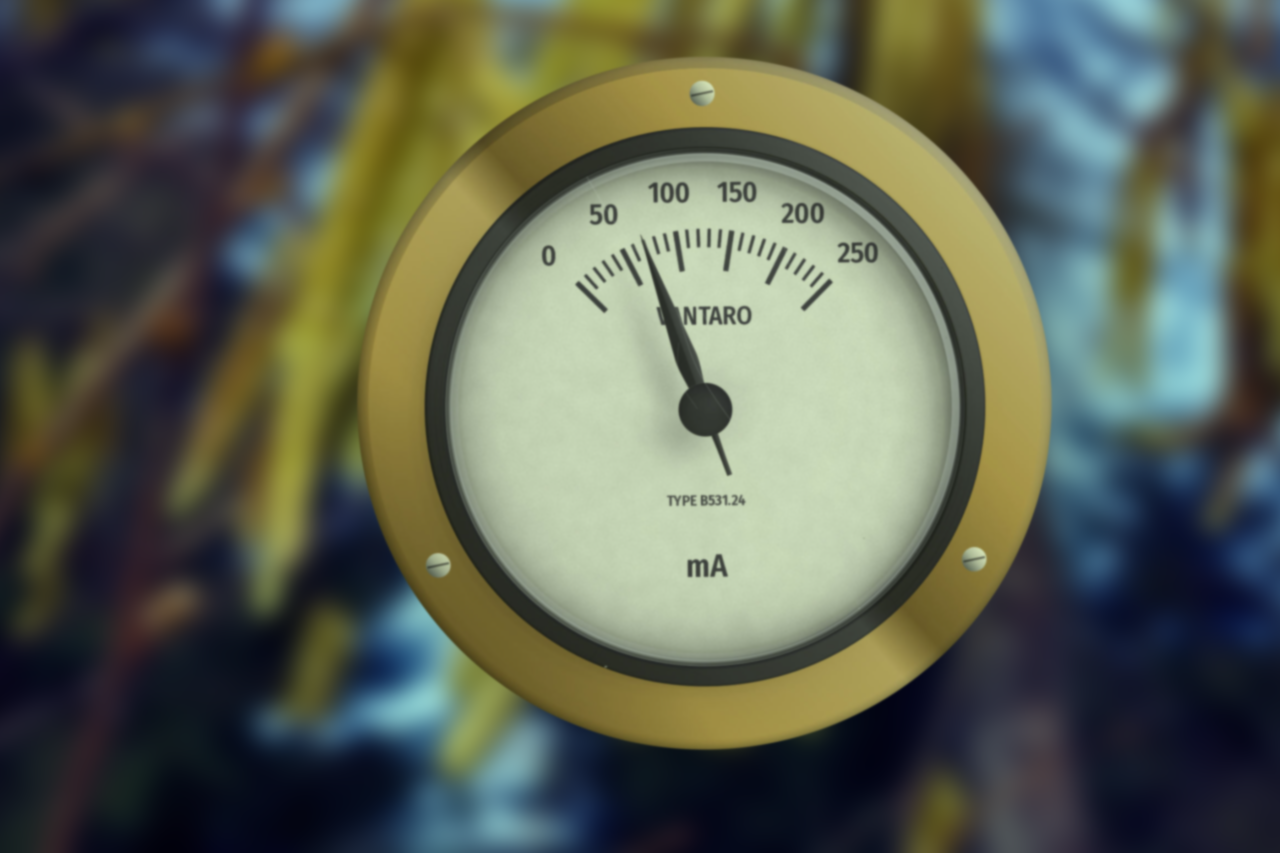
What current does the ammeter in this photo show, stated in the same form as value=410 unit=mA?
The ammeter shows value=70 unit=mA
